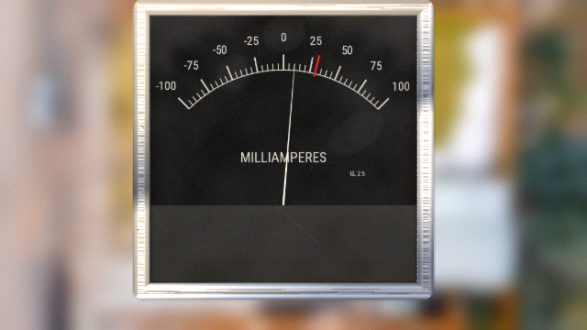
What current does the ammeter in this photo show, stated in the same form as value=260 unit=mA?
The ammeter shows value=10 unit=mA
